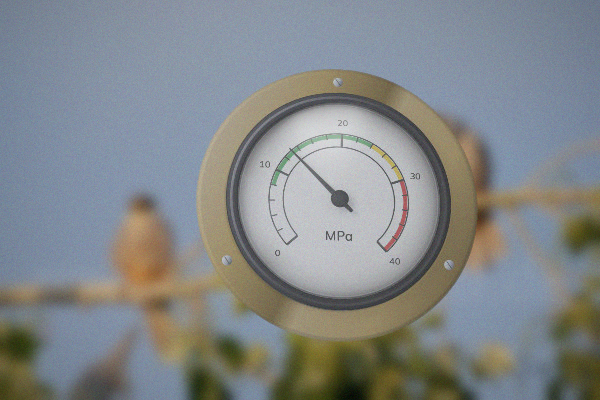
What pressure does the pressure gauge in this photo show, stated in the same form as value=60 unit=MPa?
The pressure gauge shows value=13 unit=MPa
